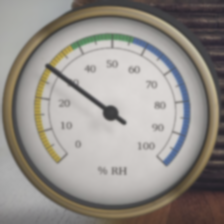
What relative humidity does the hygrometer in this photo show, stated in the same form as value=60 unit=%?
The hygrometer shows value=30 unit=%
